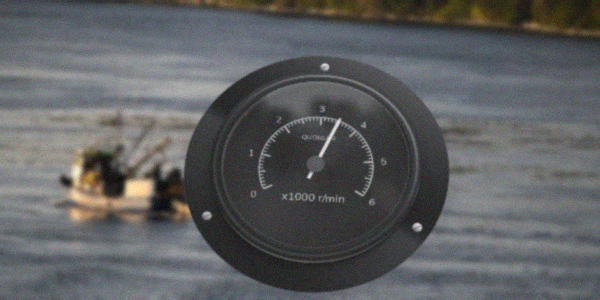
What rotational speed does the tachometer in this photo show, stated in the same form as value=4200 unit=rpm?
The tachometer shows value=3500 unit=rpm
